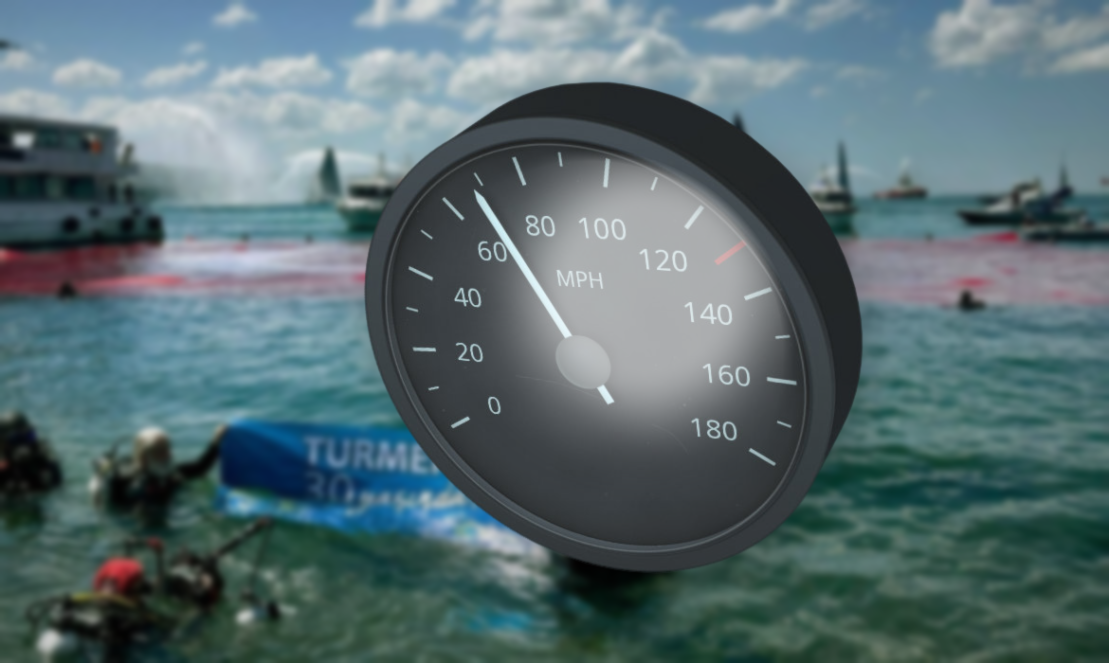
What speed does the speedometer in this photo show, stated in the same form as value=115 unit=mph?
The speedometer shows value=70 unit=mph
